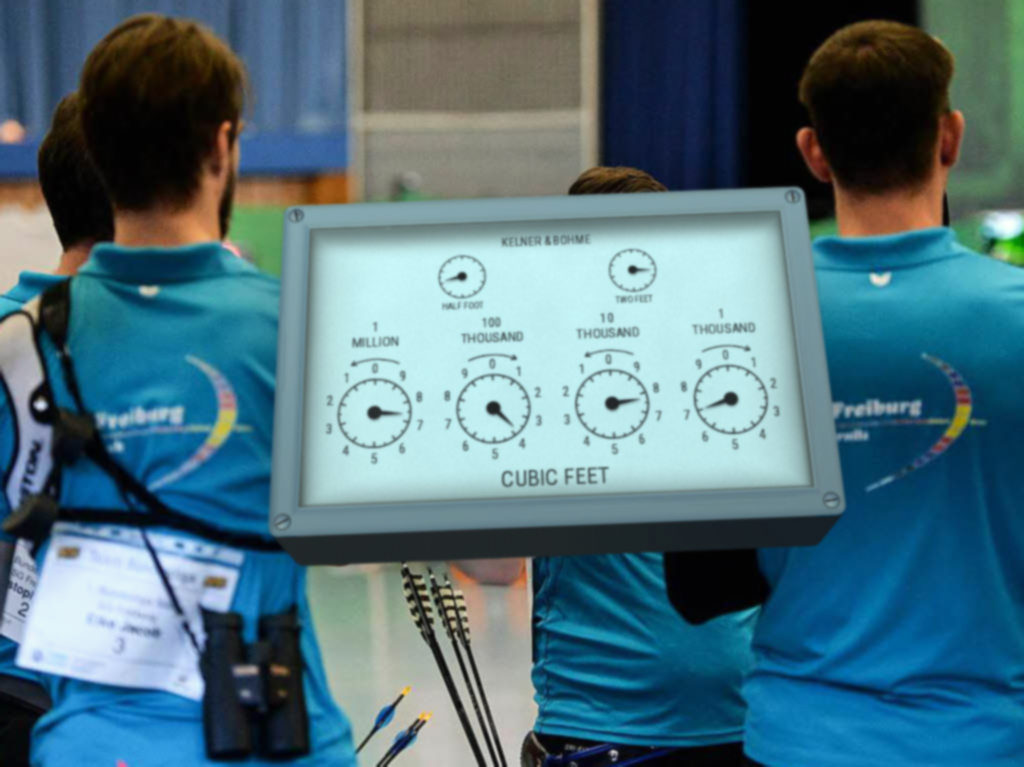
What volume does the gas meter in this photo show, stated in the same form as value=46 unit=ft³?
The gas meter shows value=737700 unit=ft³
